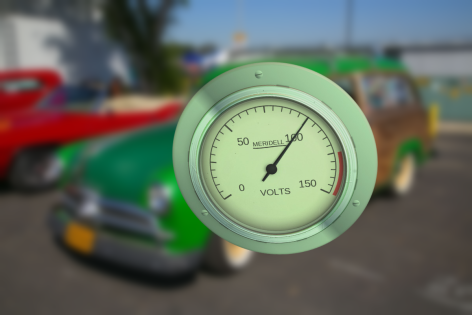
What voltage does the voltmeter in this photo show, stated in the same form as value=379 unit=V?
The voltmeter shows value=100 unit=V
